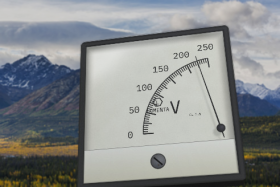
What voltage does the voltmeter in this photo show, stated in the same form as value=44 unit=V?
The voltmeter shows value=225 unit=V
